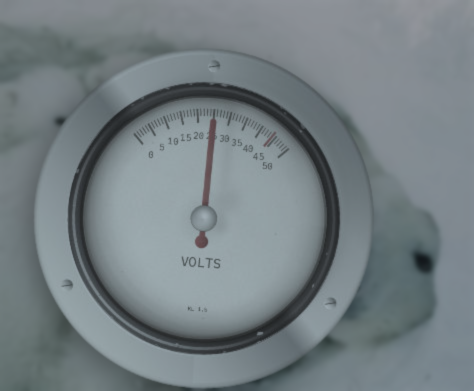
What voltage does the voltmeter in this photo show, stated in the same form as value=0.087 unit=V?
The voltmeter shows value=25 unit=V
